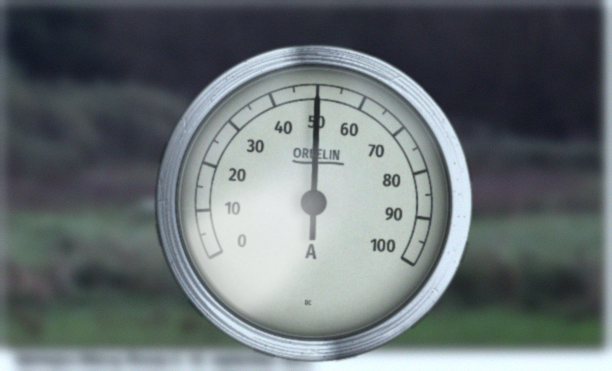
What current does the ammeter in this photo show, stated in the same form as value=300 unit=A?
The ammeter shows value=50 unit=A
